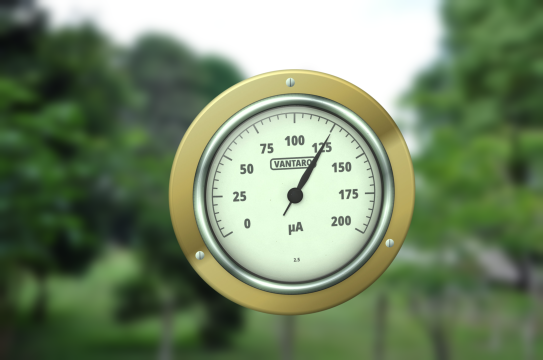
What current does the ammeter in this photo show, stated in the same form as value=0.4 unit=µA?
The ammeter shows value=125 unit=µA
